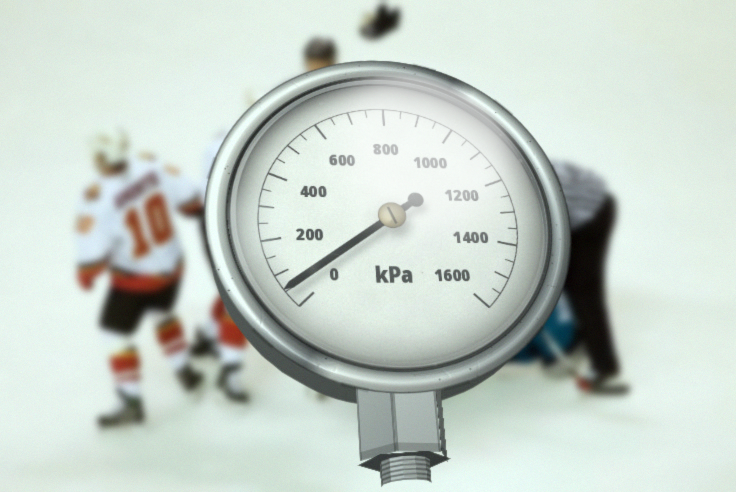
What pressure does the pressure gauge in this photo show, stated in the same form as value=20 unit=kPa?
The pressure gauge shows value=50 unit=kPa
